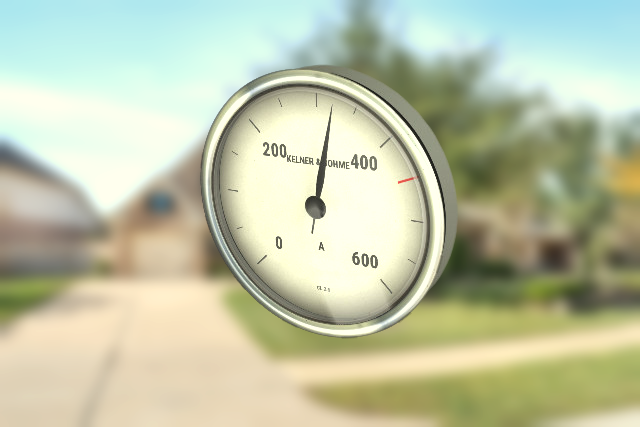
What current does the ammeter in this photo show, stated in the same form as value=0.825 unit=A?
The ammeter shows value=325 unit=A
